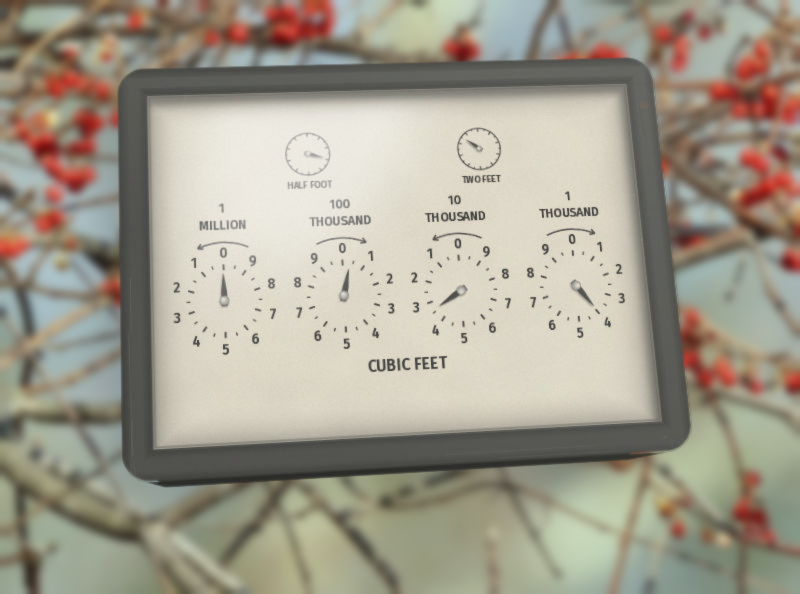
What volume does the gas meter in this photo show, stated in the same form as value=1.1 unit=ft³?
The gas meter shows value=3400 unit=ft³
